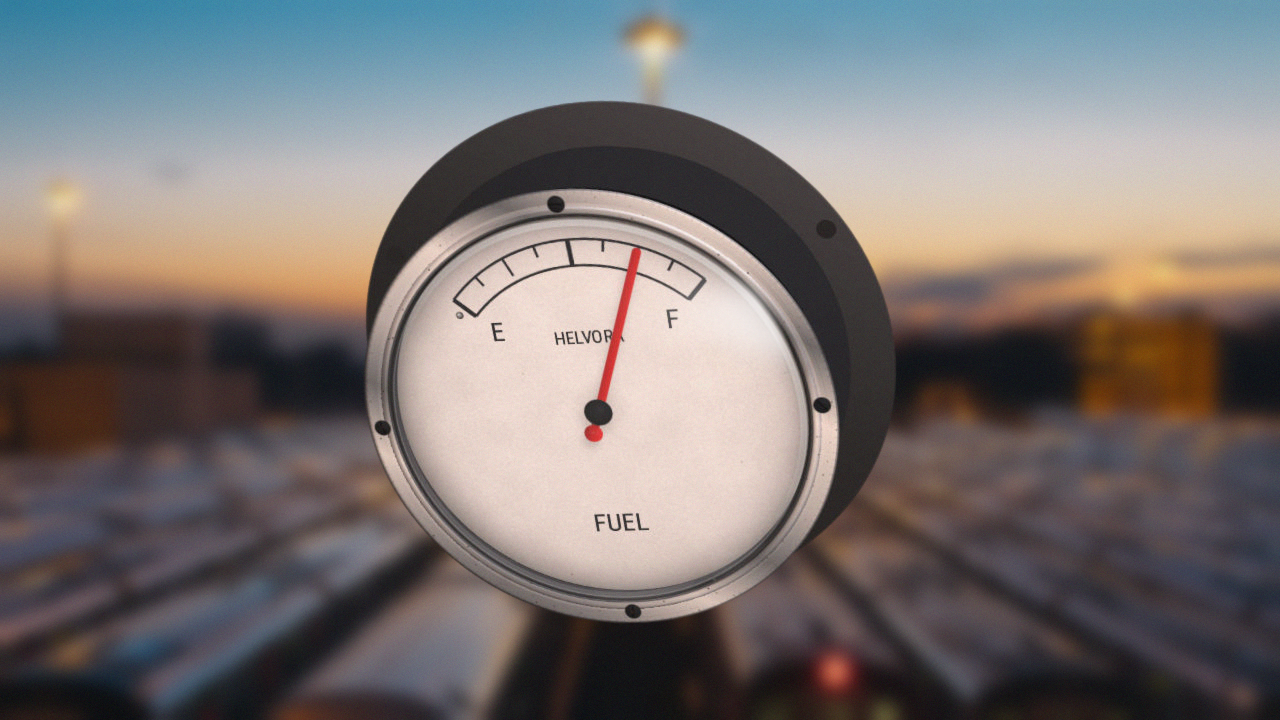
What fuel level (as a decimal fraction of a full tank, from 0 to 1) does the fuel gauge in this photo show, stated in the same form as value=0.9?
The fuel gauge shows value=0.75
